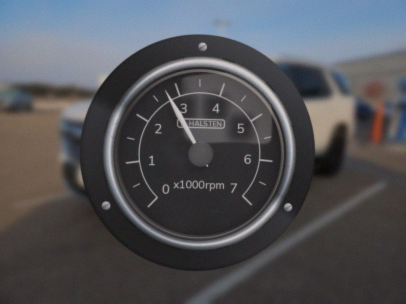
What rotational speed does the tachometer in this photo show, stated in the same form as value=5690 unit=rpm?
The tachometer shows value=2750 unit=rpm
